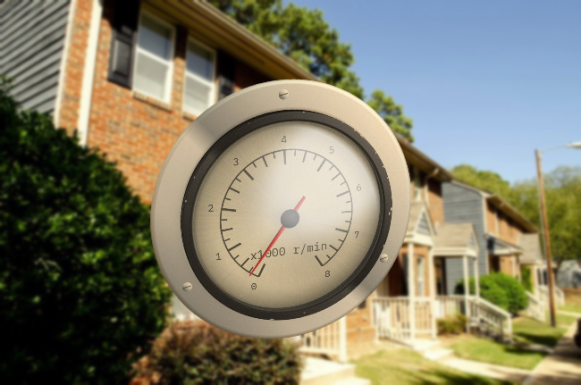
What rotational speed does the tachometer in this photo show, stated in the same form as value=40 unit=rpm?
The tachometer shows value=250 unit=rpm
